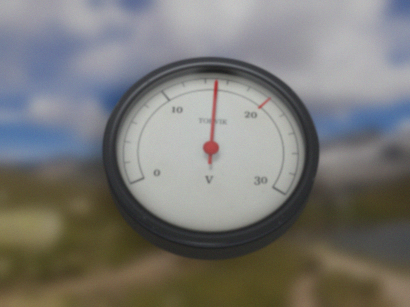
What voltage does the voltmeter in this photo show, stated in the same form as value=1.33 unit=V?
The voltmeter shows value=15 unit=V
